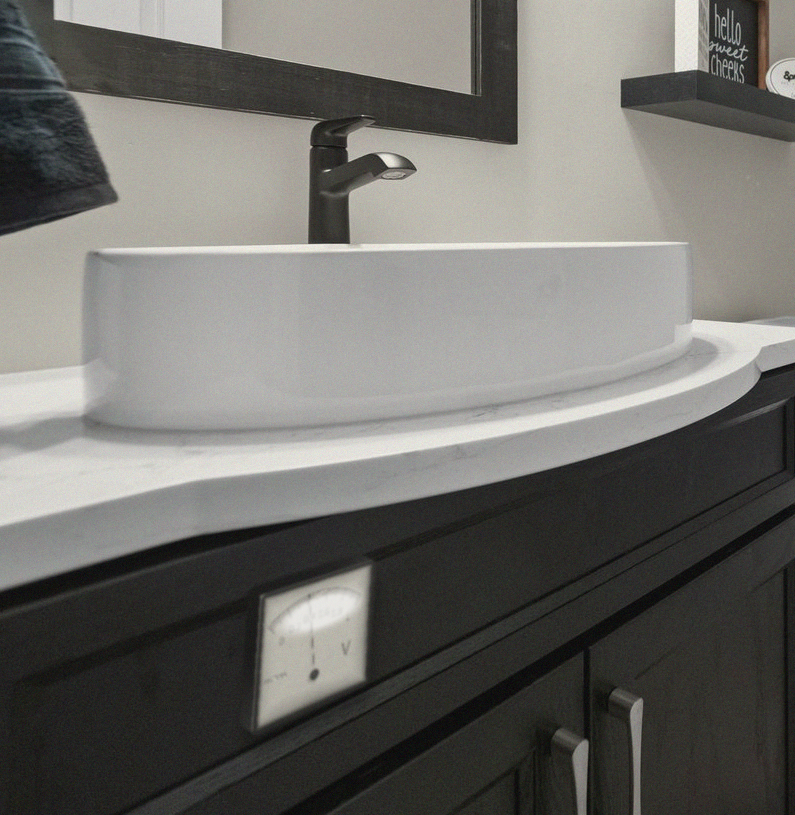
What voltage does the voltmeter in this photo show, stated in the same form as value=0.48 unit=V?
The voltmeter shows value=0.4 unit=V
